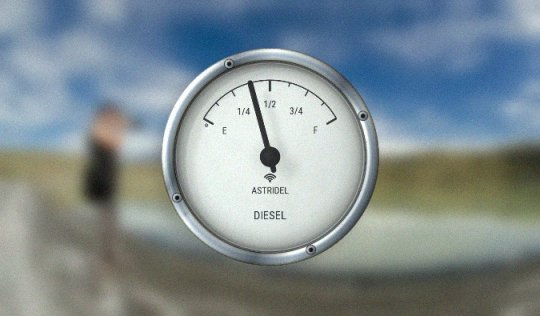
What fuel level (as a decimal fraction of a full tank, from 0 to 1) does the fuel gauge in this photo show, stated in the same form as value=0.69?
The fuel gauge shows value=0.375
